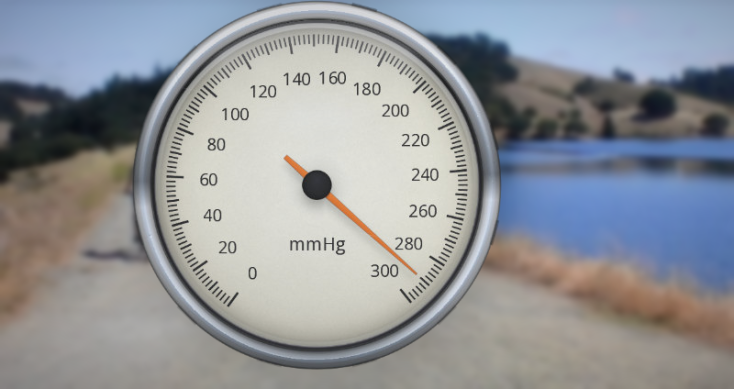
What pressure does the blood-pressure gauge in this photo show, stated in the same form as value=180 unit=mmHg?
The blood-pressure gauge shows value=290 unit=mmHg
